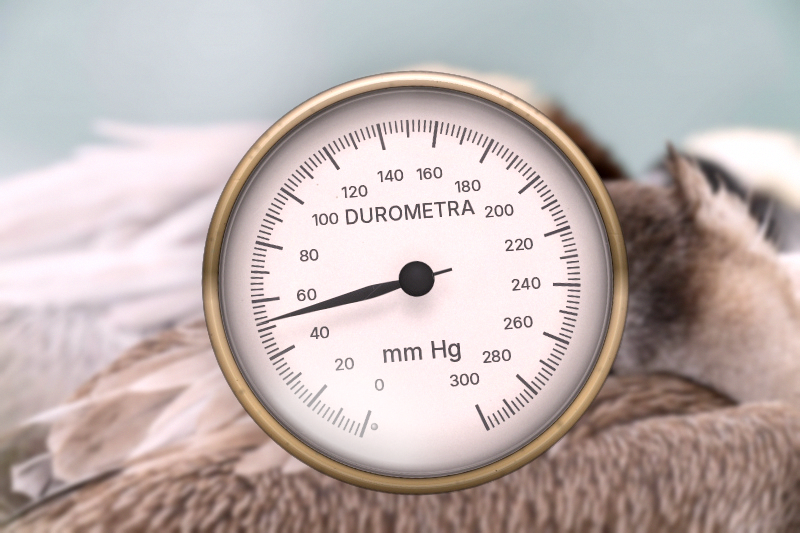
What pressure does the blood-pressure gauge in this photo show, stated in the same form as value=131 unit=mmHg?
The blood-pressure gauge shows value=52 unit=mmHg
